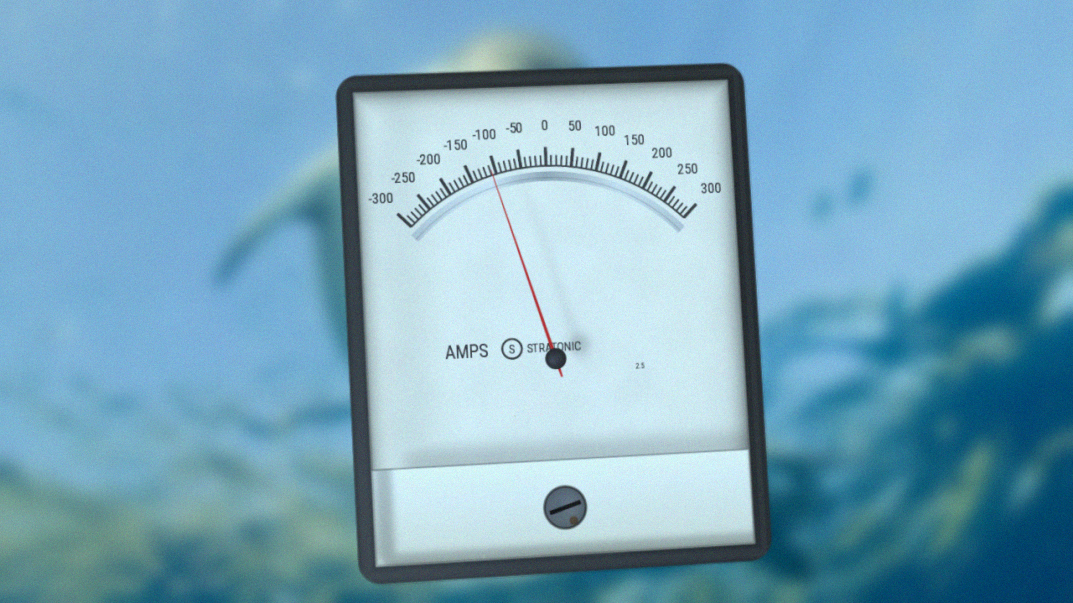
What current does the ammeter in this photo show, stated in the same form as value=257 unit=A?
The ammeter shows value=-110 unit=A
